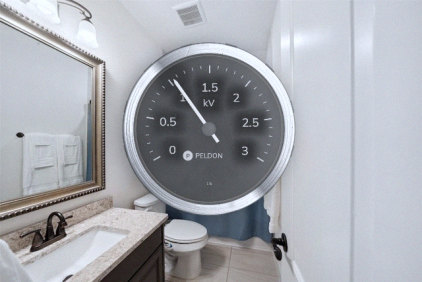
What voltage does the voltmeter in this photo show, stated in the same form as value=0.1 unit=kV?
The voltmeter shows value=1.05 unit=kV
